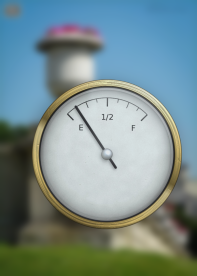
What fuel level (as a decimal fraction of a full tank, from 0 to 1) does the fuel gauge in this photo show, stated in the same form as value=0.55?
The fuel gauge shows value=0.125
